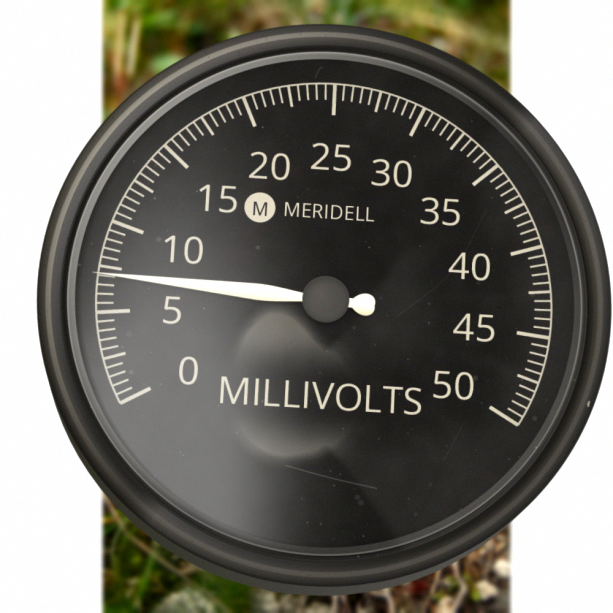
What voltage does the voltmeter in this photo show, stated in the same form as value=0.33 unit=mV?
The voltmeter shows value=7 unit=mV
